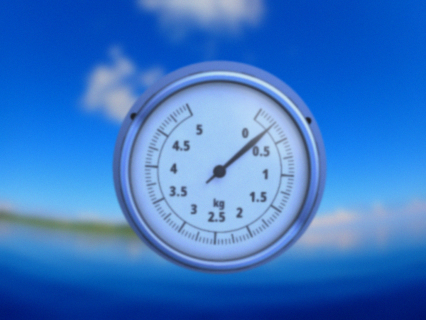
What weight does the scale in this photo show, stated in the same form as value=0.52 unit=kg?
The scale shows value=0.25 unit=kg
